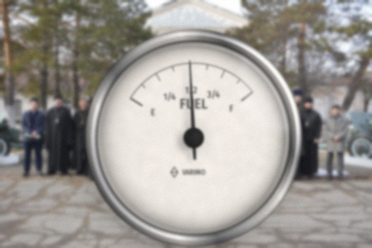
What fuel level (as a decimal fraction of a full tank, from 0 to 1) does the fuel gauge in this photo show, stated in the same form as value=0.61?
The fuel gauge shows value=0.5
